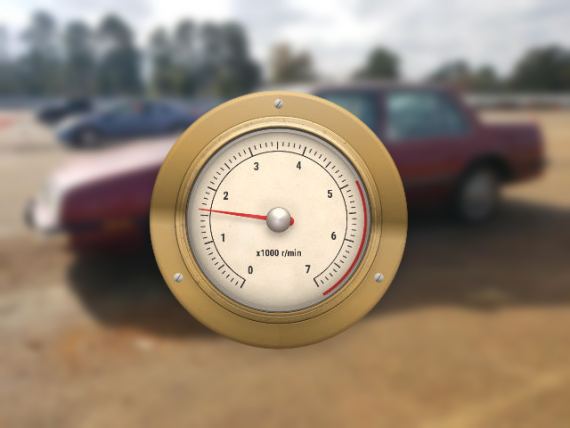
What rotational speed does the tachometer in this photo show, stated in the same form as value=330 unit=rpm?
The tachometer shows value=1600 unit=rpm
